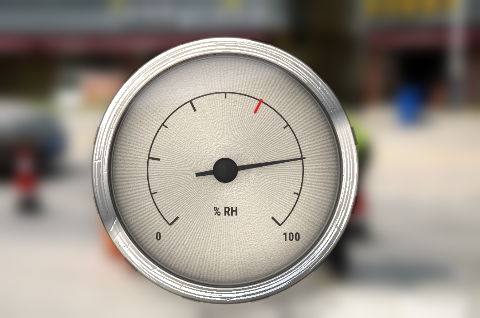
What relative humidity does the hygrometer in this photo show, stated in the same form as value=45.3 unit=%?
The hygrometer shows value=80 unit=%
